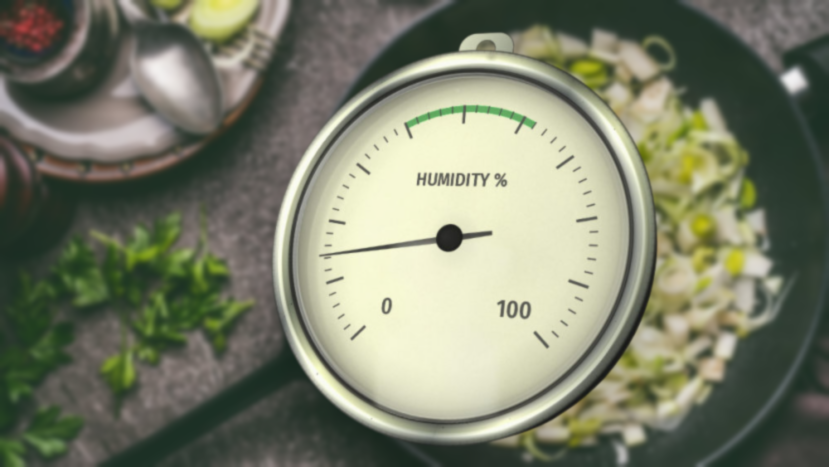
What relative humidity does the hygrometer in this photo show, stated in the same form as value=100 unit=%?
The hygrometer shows value=14 unit=%
